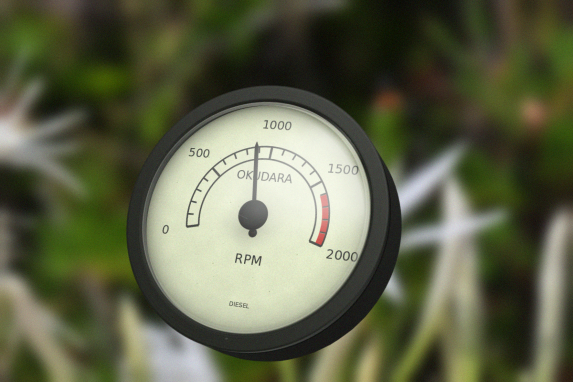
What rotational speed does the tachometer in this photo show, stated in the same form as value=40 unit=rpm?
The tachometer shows value=900 unit=rpm
